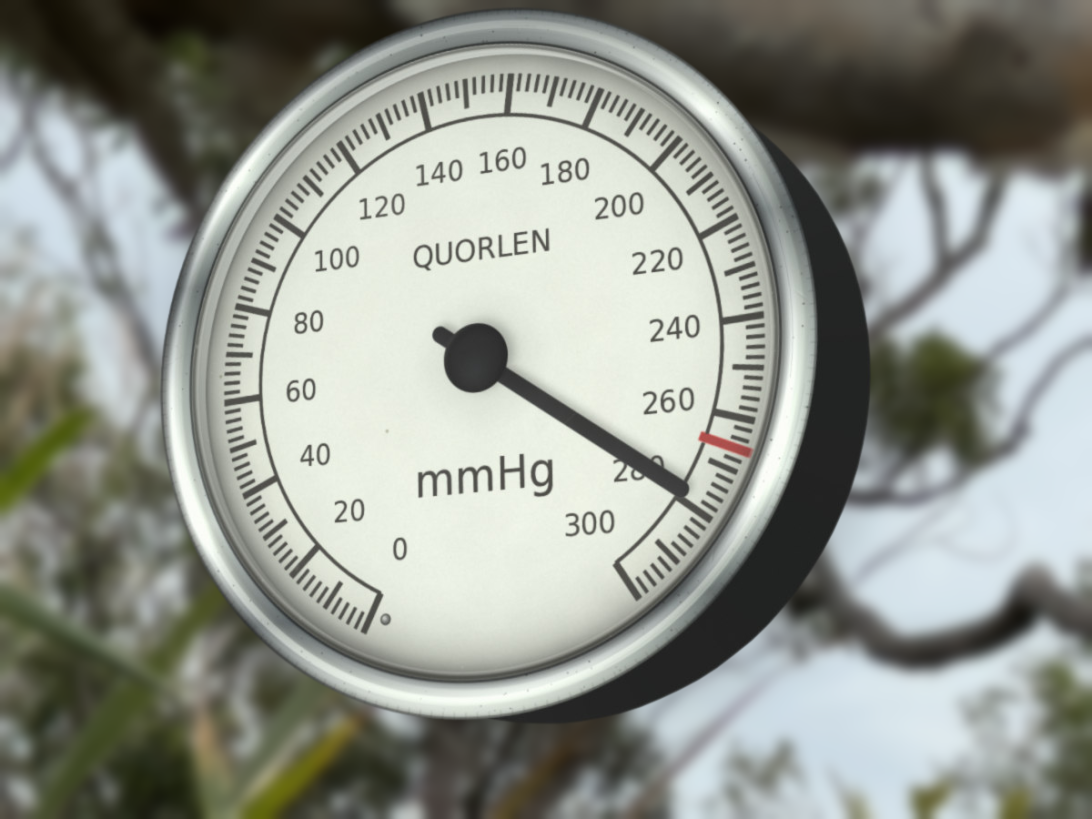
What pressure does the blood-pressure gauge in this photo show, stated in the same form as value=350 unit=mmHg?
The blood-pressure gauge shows value=278 unit=mmHg
